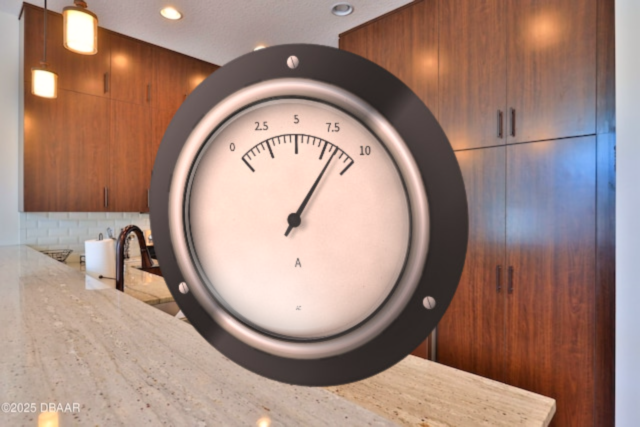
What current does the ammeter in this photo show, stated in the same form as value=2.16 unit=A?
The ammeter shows value=8.5 unit=A
